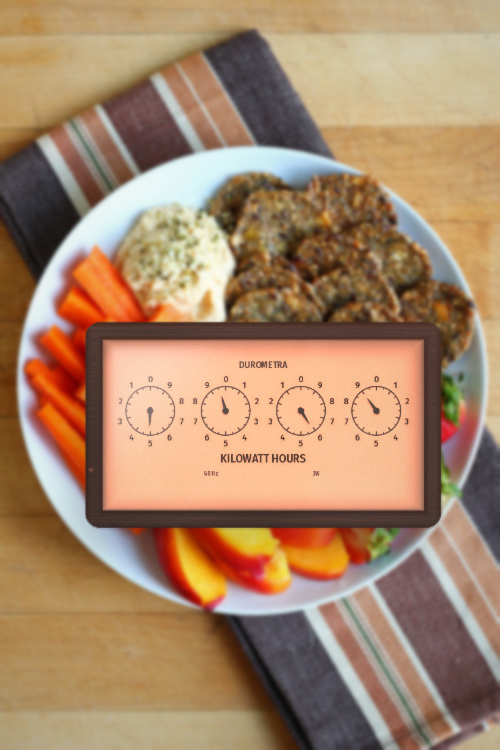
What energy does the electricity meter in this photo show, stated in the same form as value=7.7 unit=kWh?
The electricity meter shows value=4959 unit=kWh
